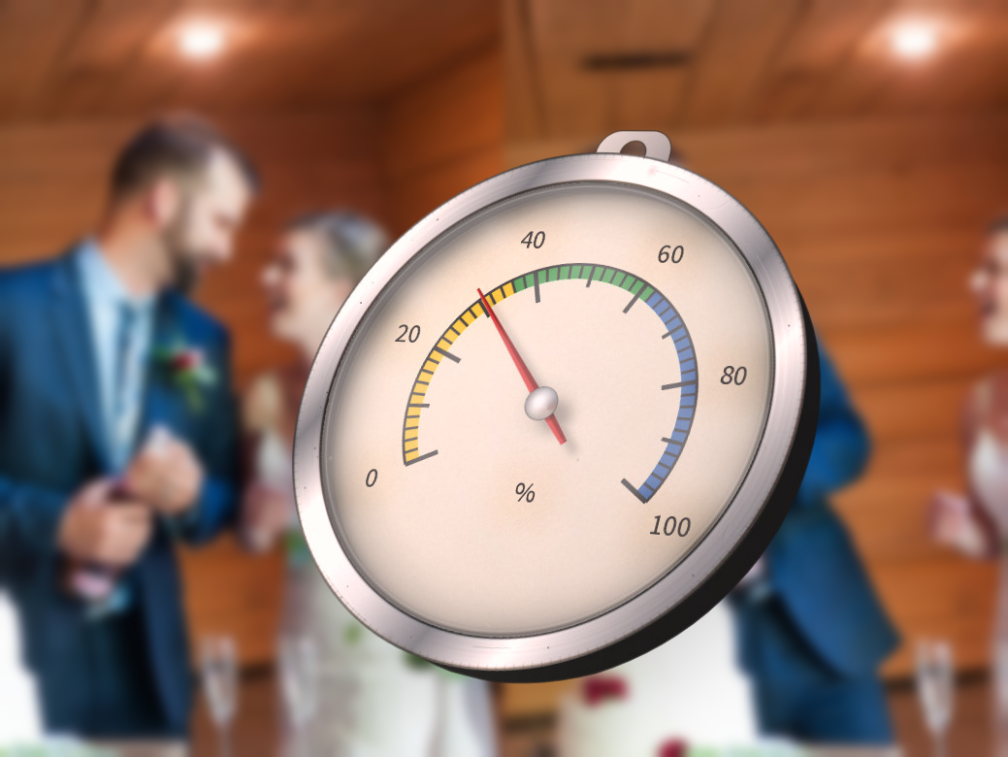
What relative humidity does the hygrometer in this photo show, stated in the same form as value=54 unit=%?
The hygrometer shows value=31 unit=%
